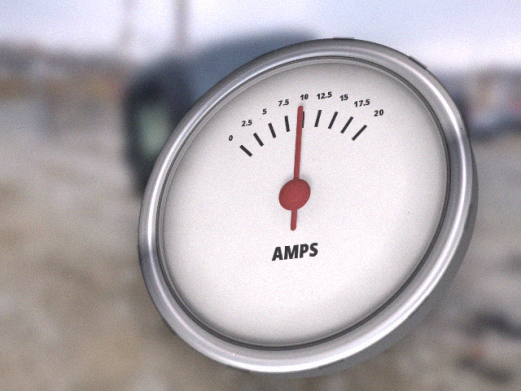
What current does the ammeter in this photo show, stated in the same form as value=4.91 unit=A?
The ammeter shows value=10 unit=A
